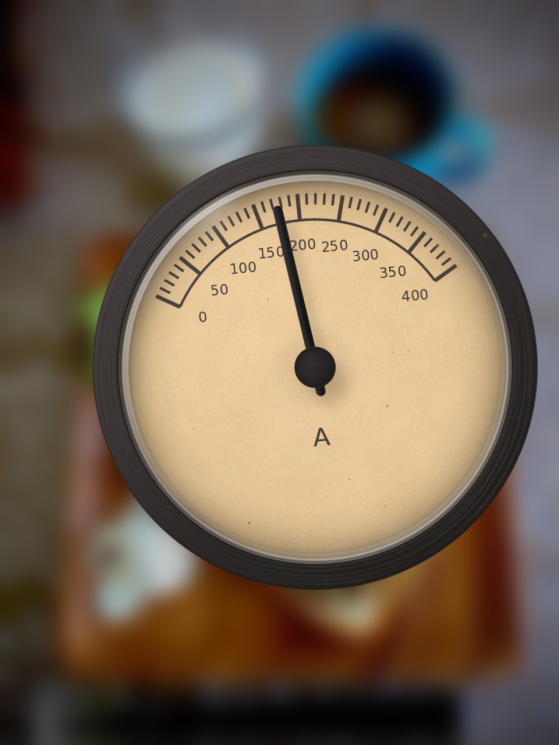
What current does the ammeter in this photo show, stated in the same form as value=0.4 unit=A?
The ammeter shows value=175 unit=A
